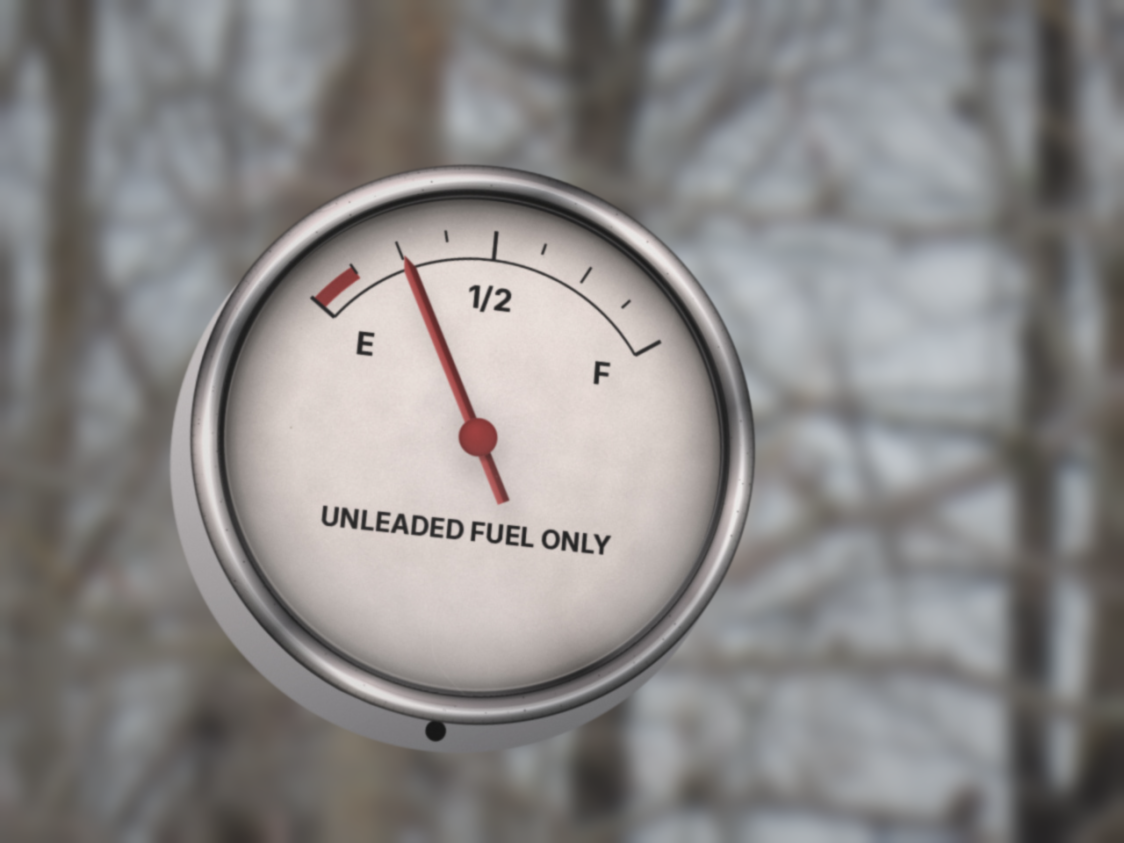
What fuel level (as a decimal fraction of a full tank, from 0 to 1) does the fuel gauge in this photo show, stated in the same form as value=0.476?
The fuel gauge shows value=0.25
